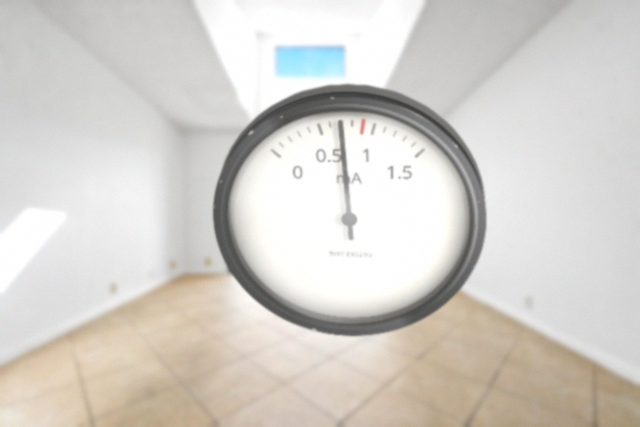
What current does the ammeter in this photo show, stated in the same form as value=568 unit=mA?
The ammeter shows value=0.7 unit=mA
